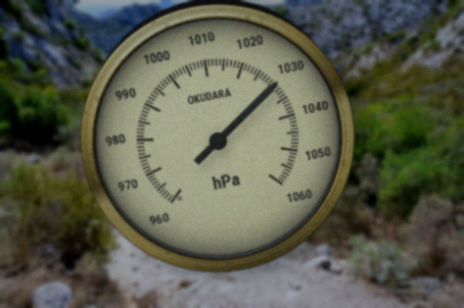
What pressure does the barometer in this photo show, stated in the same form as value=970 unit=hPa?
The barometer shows value=1030 unit=hPa
